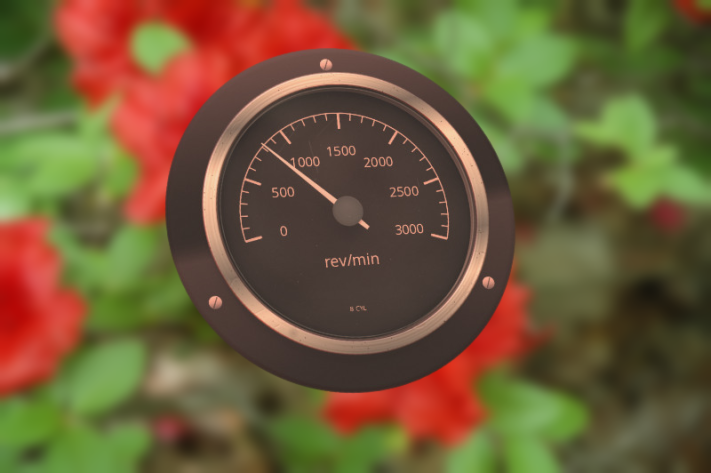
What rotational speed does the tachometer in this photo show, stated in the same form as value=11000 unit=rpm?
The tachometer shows value=800 unit=rpm
